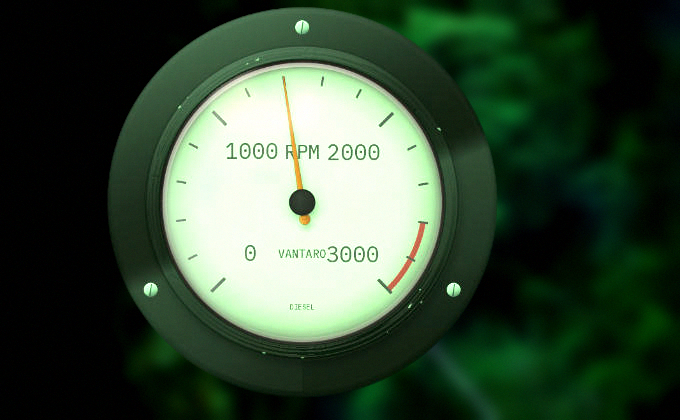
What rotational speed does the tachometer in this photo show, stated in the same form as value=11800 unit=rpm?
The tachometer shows value=1400 unit=rpm
